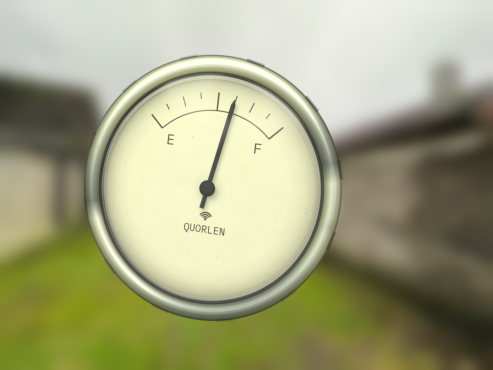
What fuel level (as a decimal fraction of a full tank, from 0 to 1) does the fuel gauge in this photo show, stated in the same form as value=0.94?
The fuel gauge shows value=0.625
